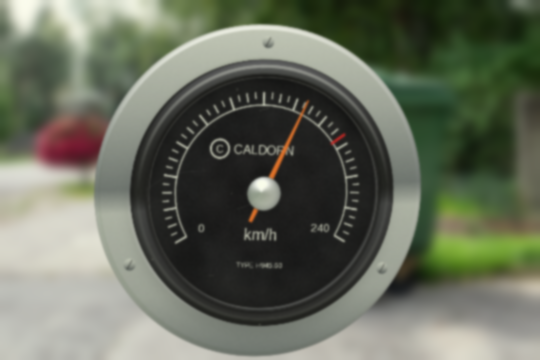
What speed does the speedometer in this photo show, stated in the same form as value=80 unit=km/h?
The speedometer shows value=145 unit=km/h
